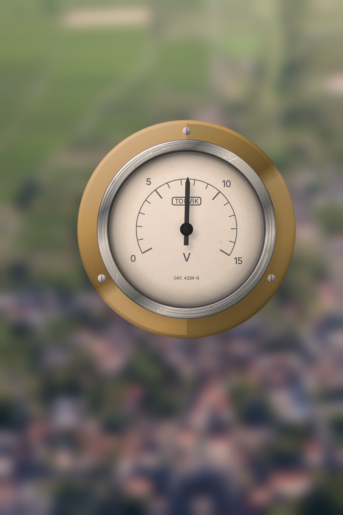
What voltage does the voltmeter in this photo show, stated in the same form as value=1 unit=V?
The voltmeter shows value=7.5 unit=V
